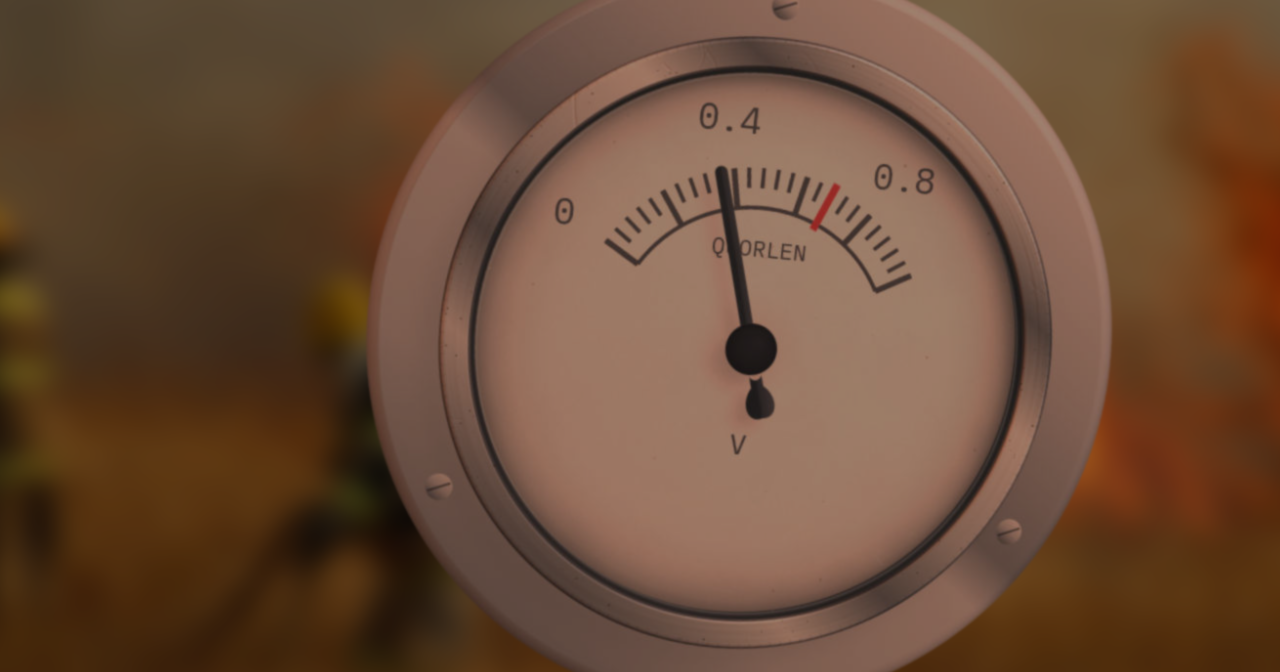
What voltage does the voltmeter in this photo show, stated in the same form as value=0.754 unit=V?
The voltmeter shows value=0.36 unit=V
